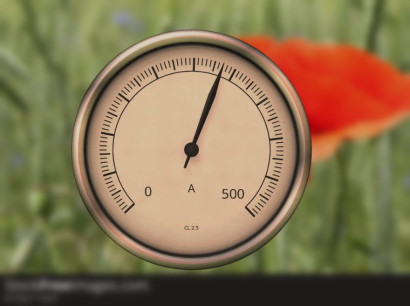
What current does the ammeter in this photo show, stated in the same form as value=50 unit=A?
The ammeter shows value=285 unit=A
